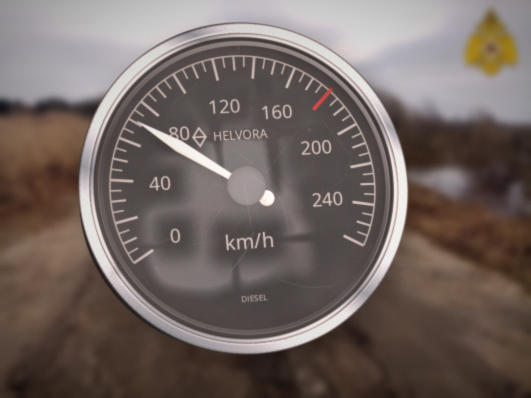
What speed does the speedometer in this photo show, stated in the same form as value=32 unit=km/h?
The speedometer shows value=70 unit=km/h
